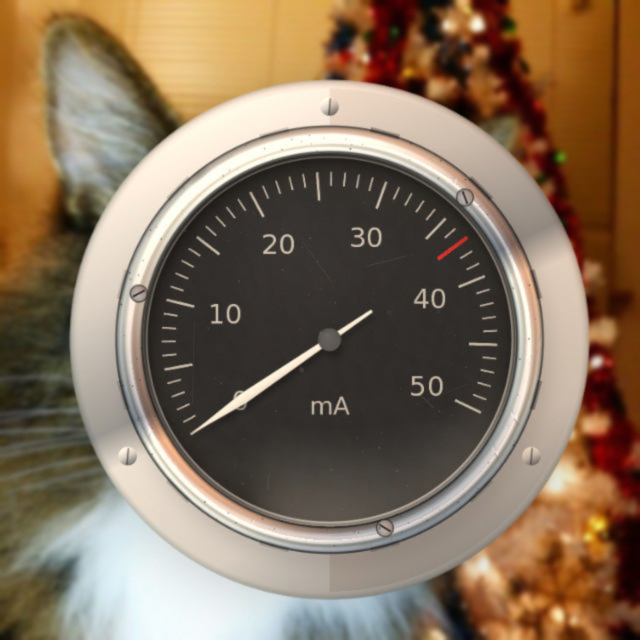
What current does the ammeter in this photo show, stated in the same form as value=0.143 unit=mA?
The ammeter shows value=0 unit=mA
